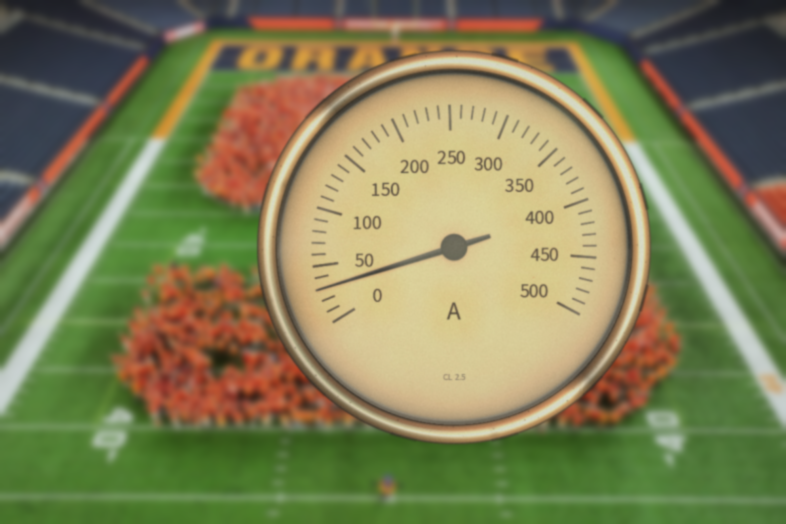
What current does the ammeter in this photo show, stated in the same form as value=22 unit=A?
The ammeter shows value=30 unit=A
